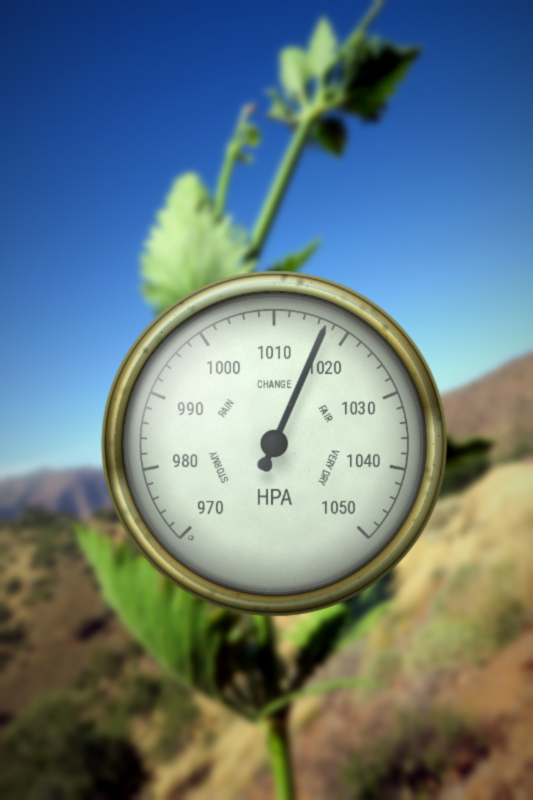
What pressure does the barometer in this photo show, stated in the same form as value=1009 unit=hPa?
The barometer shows value=1017 unit=hPa
